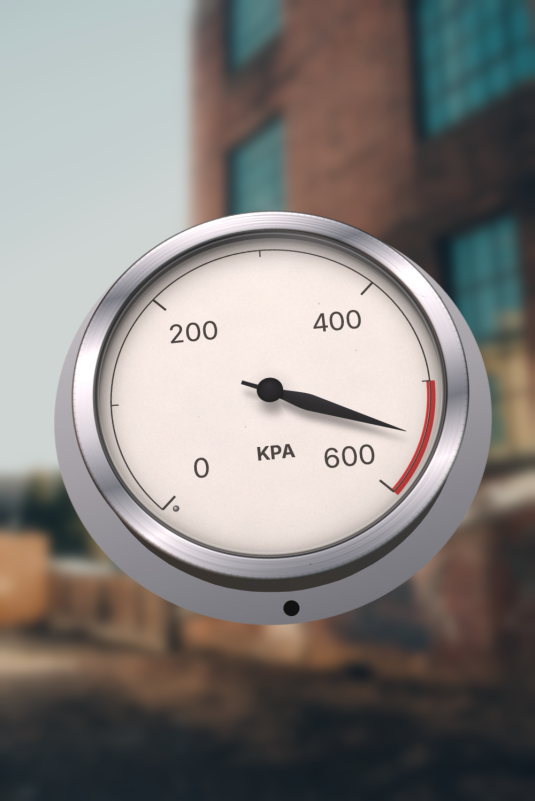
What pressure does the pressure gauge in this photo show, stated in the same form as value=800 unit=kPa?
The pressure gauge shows value=550 unit=kPa
